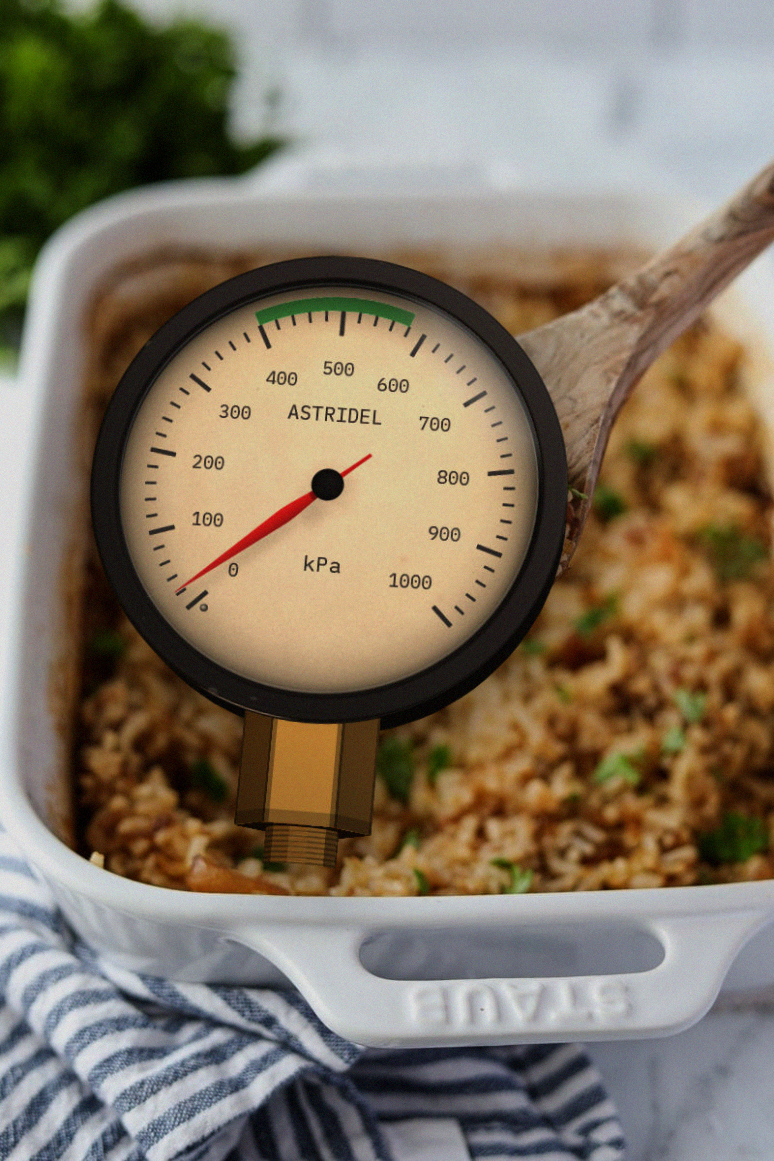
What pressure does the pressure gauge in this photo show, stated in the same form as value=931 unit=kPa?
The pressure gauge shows value=20 unit=kPa
